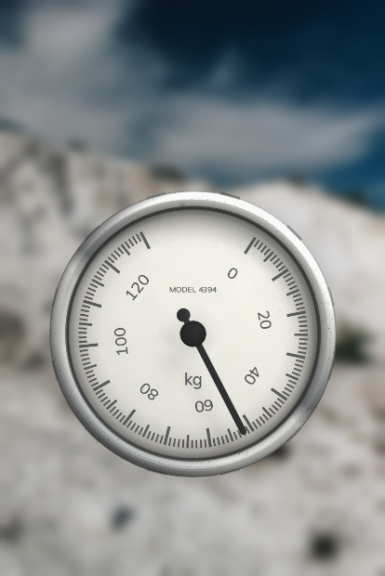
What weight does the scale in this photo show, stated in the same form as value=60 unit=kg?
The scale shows value=52 unit=kg
